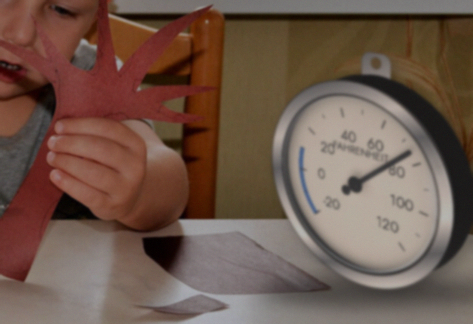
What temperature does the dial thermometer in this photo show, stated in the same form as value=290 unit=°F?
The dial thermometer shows value=75 unit=°F
